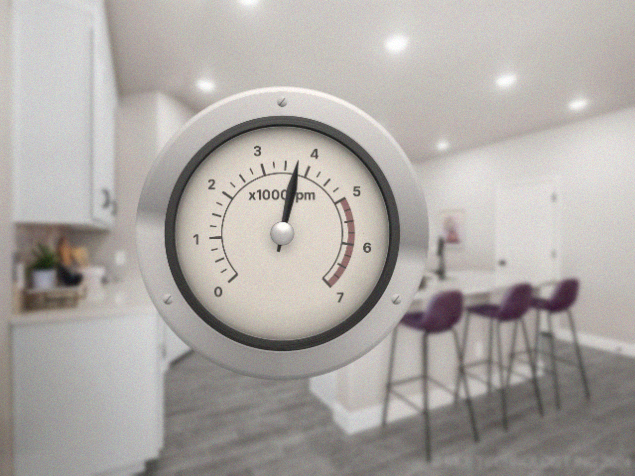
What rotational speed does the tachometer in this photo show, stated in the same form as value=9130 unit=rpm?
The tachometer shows value=3750 unit=rpm
